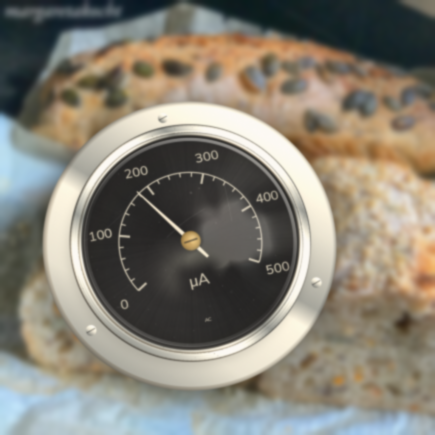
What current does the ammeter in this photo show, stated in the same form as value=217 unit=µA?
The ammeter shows value=180 unit=µA
